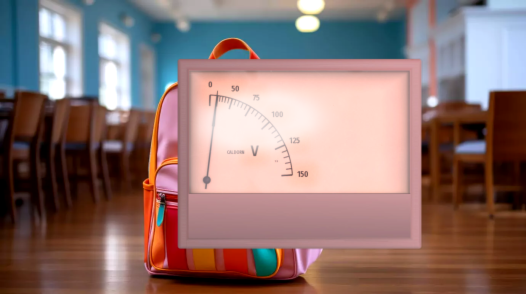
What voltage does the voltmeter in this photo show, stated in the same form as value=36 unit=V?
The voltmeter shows value=25 unit=V
